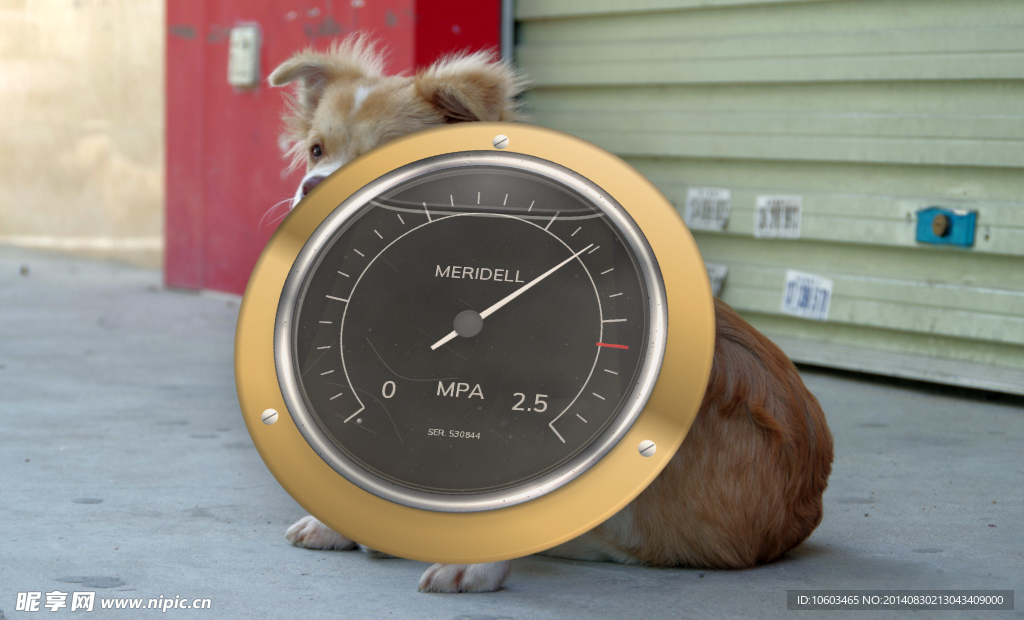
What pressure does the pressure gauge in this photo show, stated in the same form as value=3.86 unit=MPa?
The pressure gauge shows value=1.7 unit=MPa
